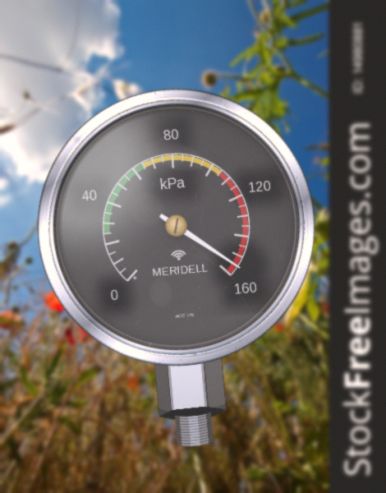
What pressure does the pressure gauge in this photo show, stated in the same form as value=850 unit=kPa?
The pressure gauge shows value=155 unit=kPa
